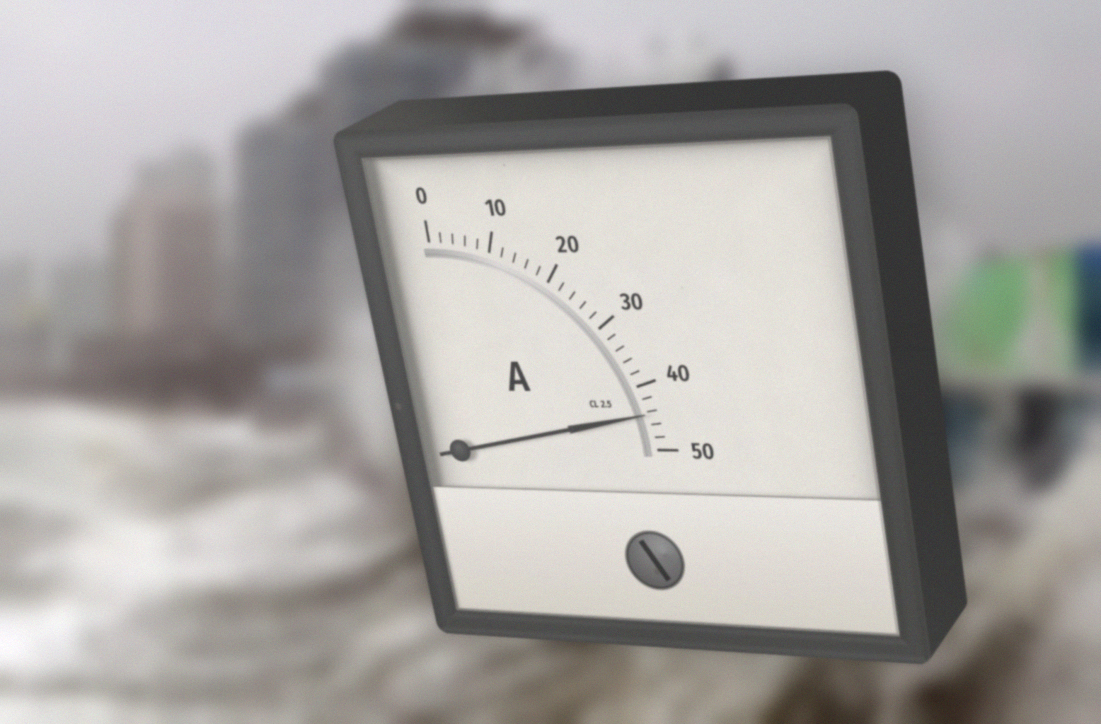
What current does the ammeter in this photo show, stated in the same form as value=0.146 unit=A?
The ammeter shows value=44 unit=A
